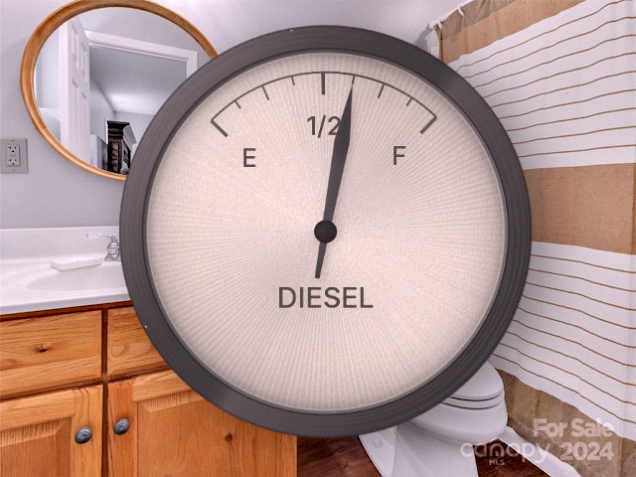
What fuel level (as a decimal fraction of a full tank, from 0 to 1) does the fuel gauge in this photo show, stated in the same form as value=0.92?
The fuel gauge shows value=0.625
